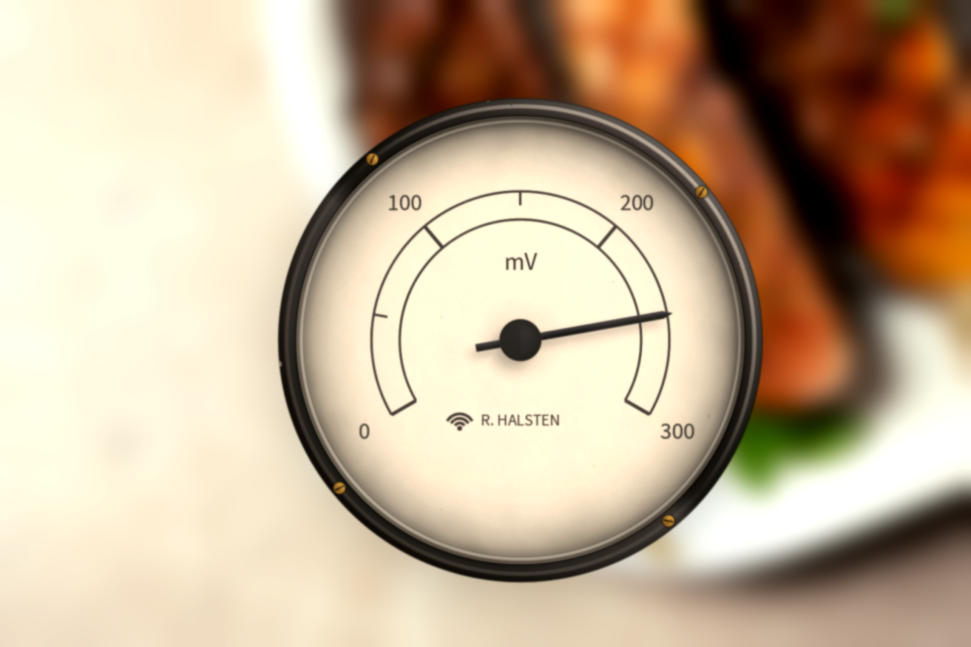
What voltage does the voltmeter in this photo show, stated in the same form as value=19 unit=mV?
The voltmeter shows value=250 unit=mV
